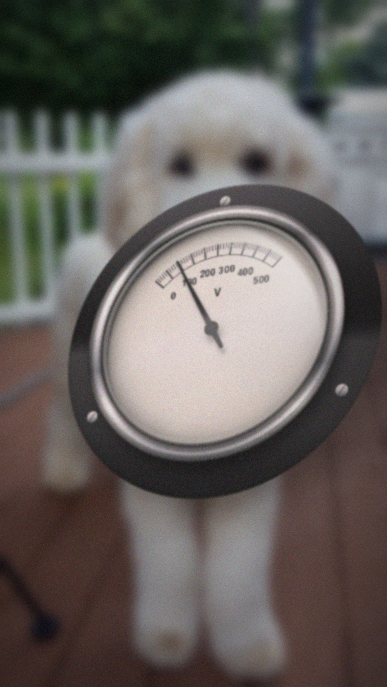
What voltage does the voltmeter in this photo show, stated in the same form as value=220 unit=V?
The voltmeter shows value=100 unit=V
